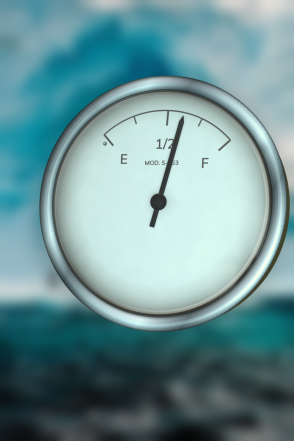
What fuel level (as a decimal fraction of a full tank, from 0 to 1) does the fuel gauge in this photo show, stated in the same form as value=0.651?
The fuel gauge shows value=0.625
